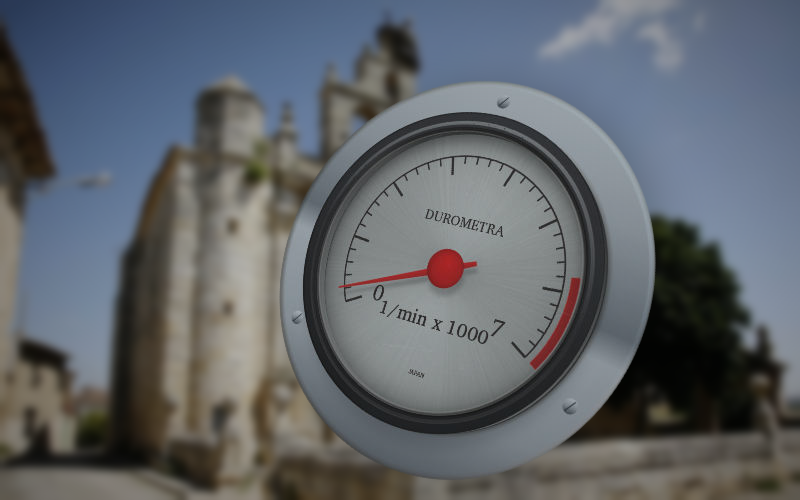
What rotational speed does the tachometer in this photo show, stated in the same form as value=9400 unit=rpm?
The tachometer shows value=200 unit=rpm
